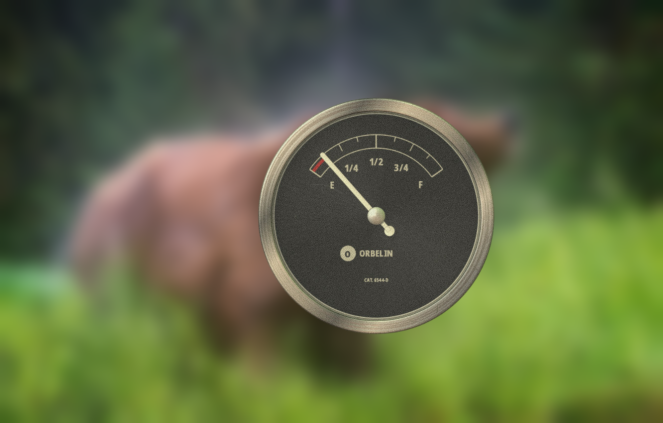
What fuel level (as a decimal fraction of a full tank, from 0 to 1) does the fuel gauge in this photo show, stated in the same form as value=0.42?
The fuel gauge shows value=0.125
